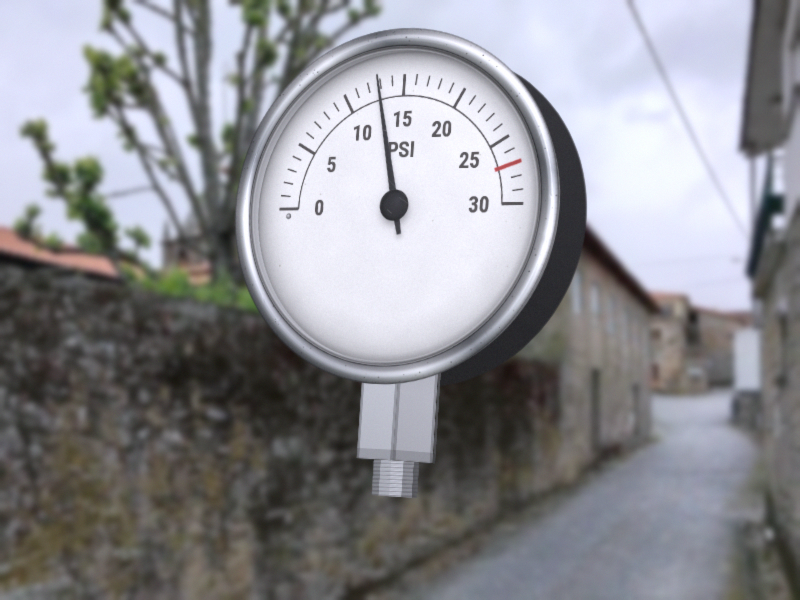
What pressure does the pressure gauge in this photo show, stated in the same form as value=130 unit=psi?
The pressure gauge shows value=13 unit=psi
